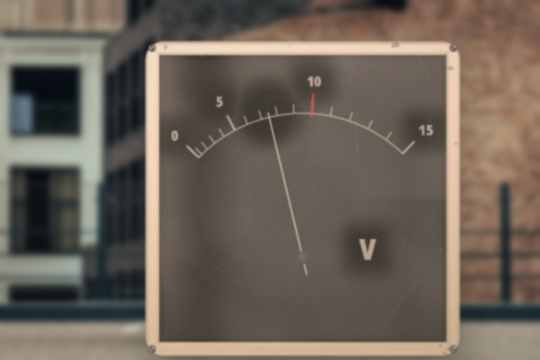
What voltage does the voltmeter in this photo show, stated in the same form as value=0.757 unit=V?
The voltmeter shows value=7.5 unit=V
